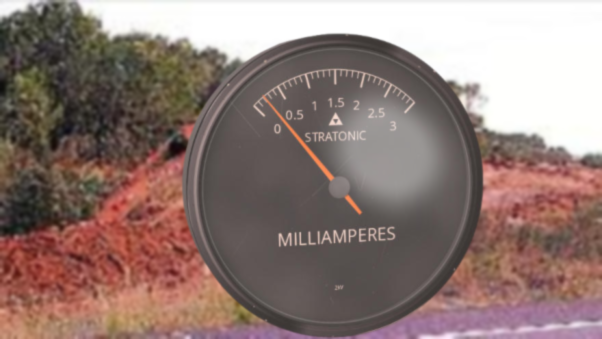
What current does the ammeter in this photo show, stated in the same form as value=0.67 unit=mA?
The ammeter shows value=0.2 unit=mA
